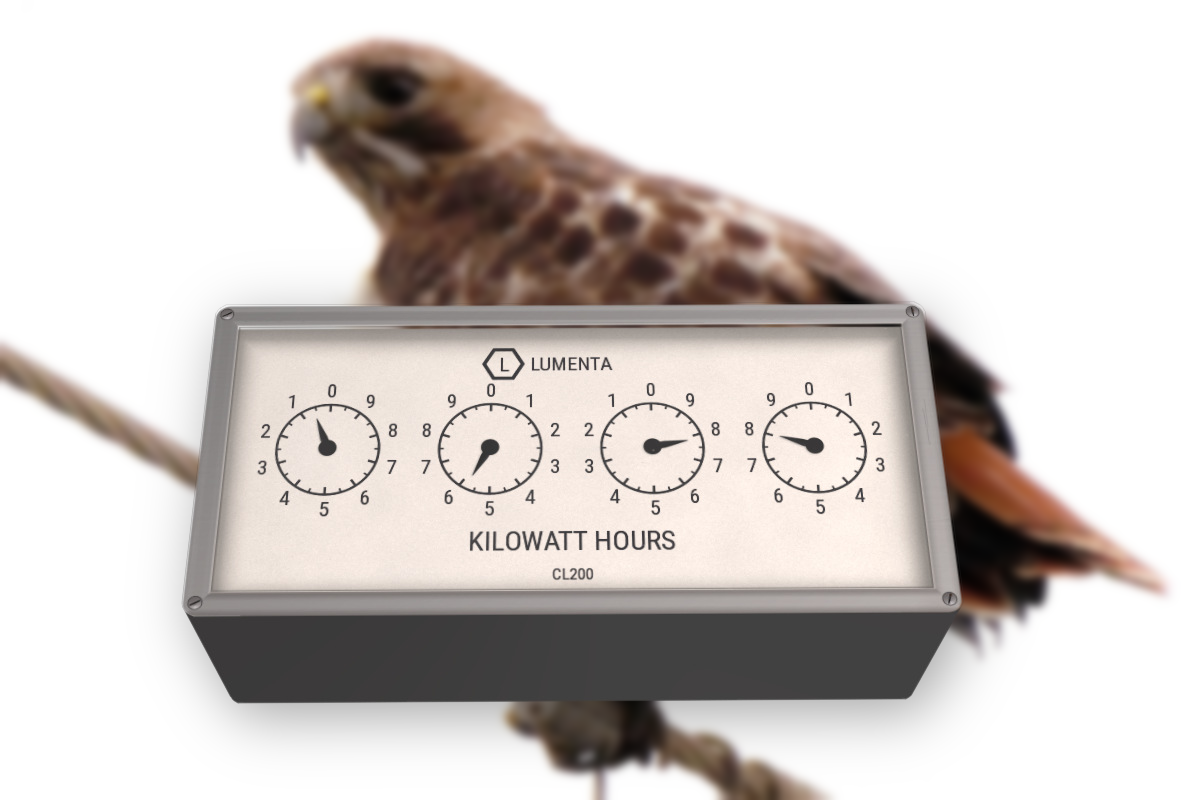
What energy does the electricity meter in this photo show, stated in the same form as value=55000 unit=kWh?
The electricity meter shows value=578 unit=kWh
